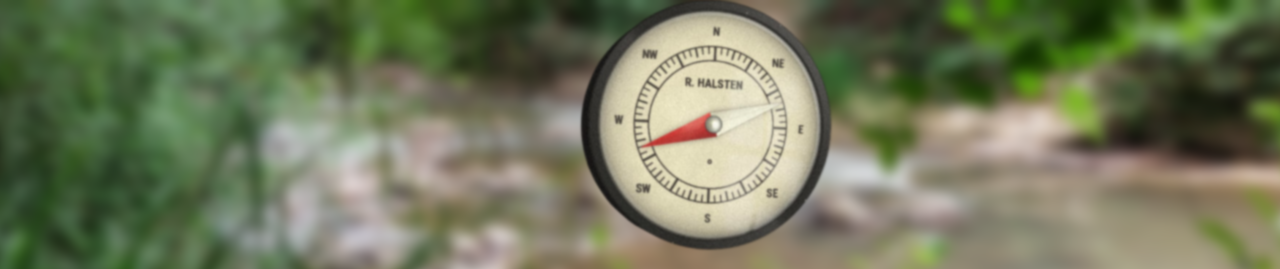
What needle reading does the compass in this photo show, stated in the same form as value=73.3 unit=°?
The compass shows value=250 unit=°
